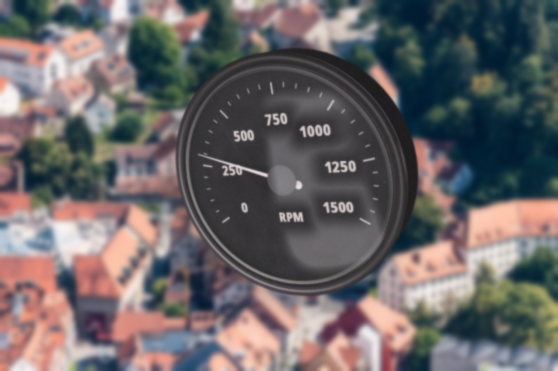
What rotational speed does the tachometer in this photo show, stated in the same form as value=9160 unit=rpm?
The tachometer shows value=300 unit=rpm
